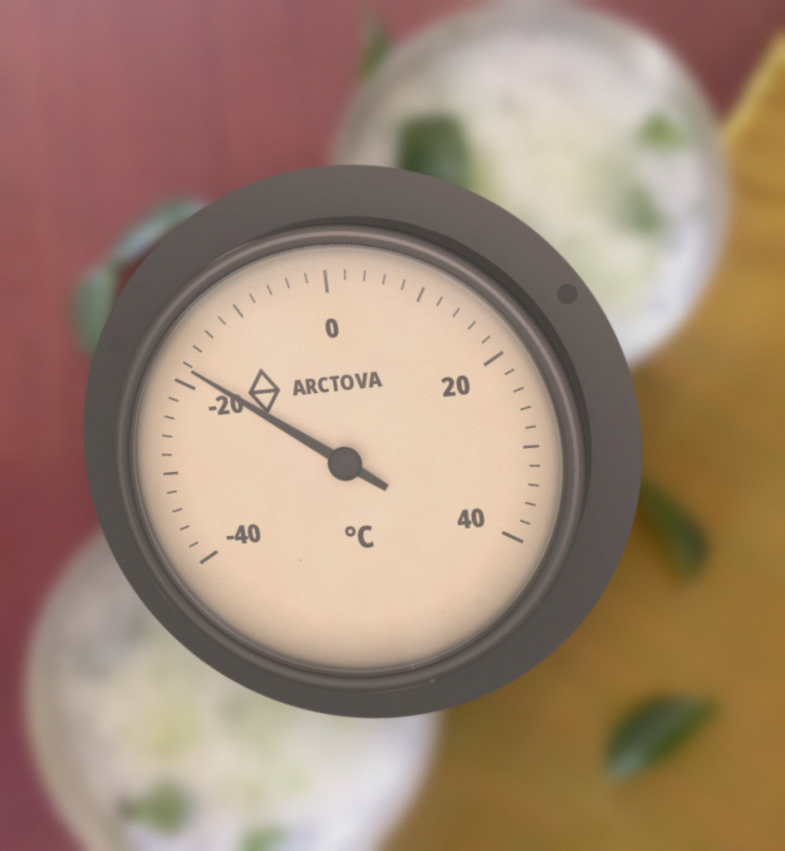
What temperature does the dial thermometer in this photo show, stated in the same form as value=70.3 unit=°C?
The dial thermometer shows value=-18 unit=°C
